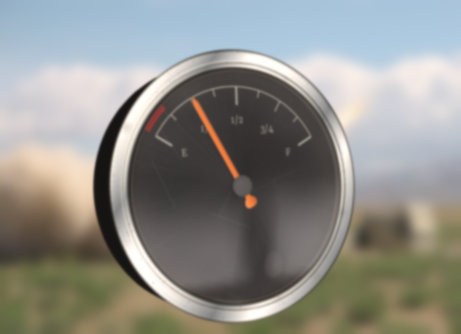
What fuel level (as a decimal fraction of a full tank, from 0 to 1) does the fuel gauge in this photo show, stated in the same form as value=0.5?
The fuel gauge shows value=0.25
